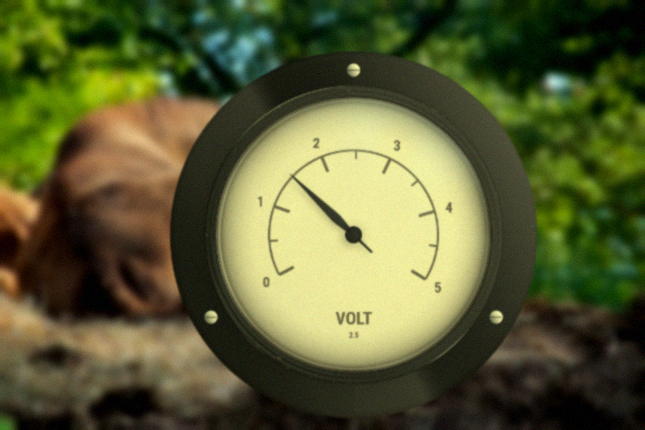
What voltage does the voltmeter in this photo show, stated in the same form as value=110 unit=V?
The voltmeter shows value=1.5 unit=V
